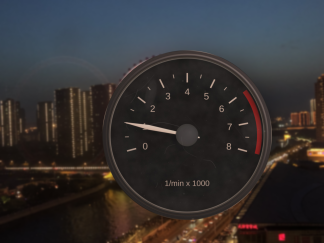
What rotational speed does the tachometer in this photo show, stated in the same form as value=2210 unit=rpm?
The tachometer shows value=1000 unit=rpm
